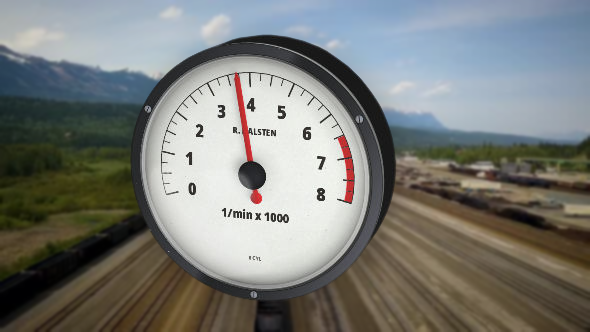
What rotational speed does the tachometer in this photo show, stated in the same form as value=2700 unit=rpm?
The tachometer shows value=3750 unit=rpm
